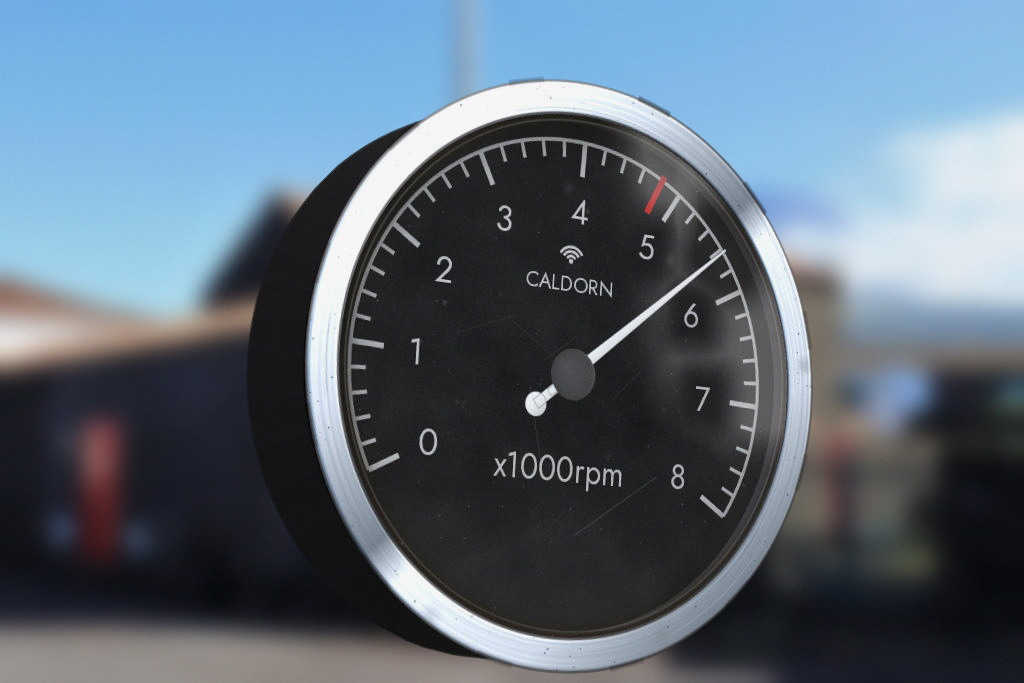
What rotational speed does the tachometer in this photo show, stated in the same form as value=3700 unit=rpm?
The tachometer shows value=5600 unit=rpm
